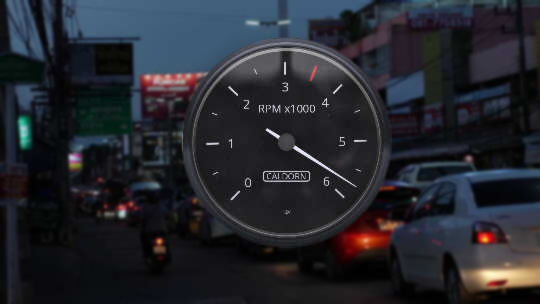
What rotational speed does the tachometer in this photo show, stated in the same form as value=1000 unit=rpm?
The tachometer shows value=5750 unit=rpm
